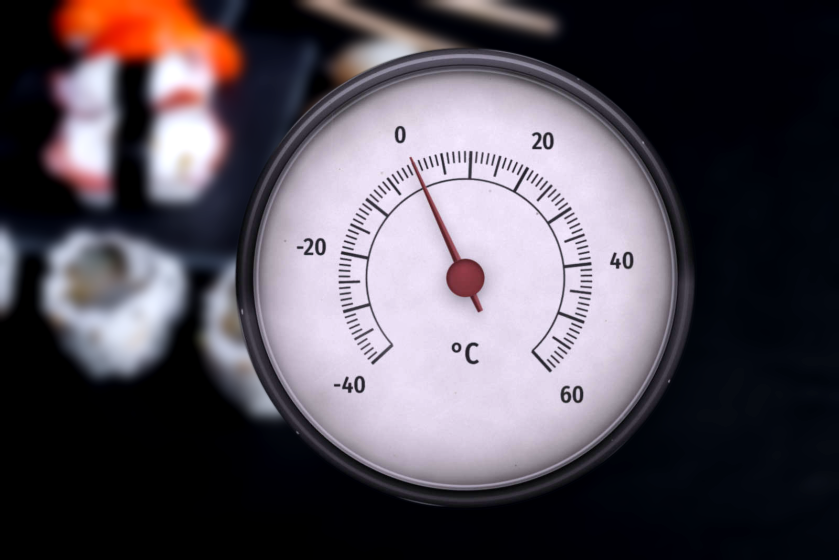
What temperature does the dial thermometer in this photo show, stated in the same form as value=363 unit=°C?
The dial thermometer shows value=0 unit=°C
